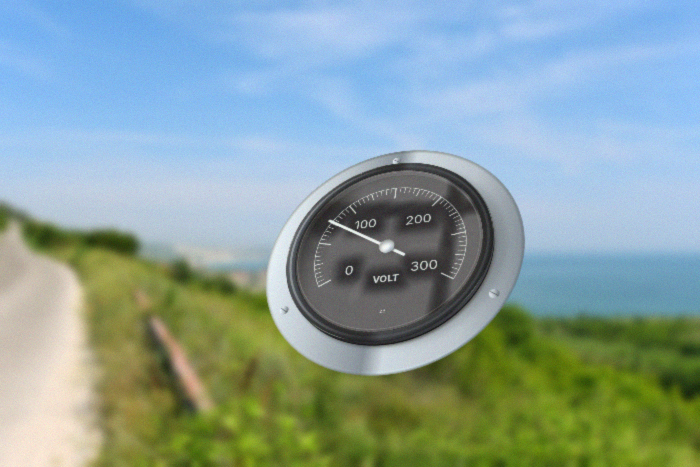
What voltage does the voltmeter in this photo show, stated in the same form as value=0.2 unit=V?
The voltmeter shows value=75 unit=V
